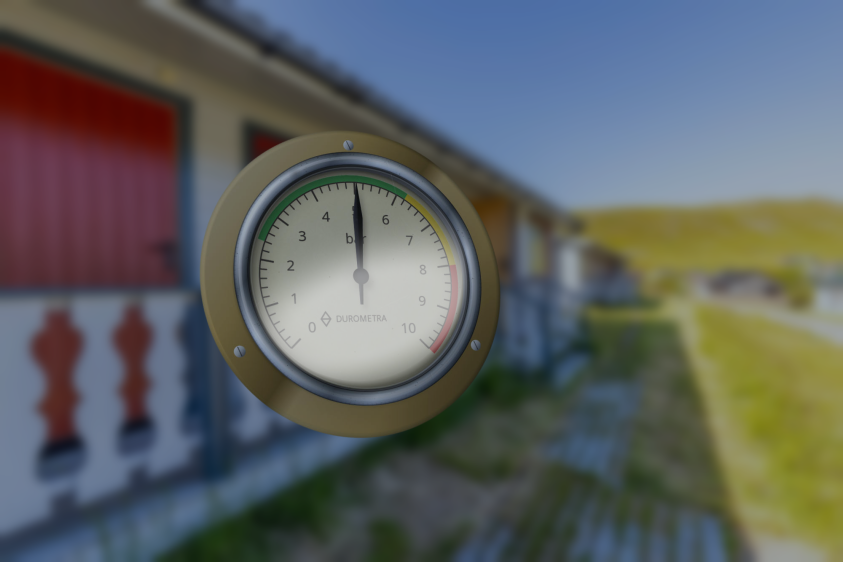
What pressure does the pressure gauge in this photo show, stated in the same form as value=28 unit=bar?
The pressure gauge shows value=5 unit=bar
